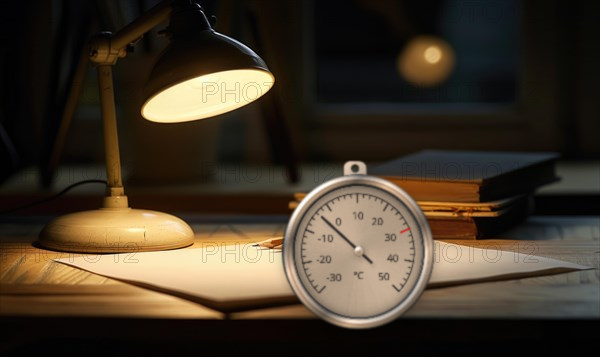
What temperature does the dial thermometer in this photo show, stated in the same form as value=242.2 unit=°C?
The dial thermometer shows value=-4 unit=°C
